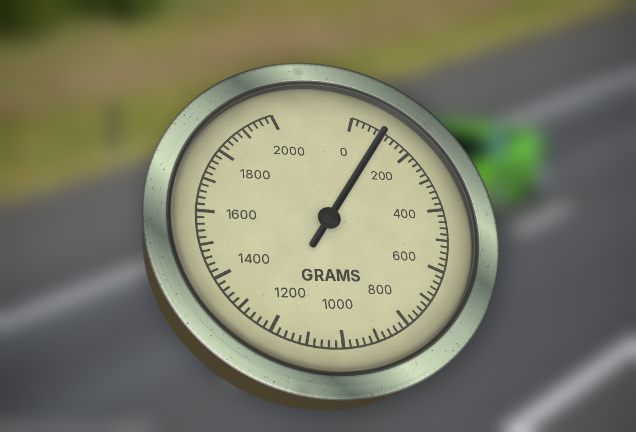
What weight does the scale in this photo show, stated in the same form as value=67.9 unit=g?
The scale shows value=100 unit=g
